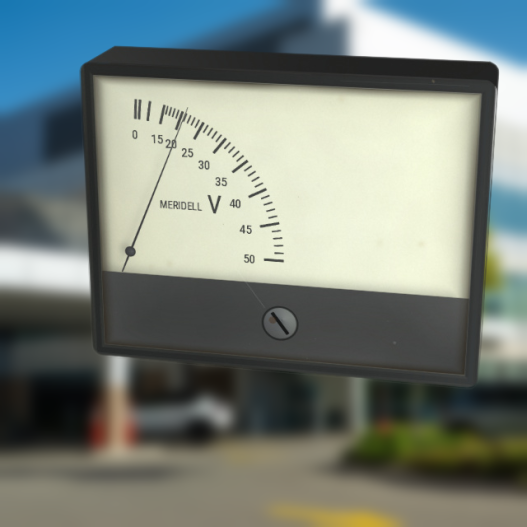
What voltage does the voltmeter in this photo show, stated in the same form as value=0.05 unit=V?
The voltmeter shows value=21 unit=V
